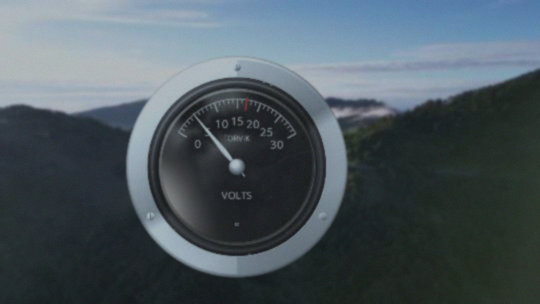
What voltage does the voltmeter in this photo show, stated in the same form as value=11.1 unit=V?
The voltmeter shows value=5 unit=V
